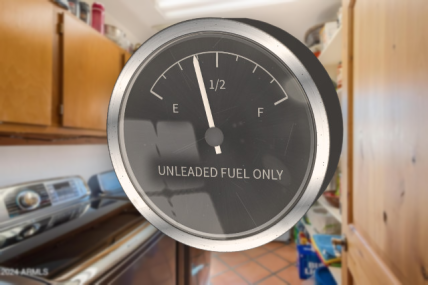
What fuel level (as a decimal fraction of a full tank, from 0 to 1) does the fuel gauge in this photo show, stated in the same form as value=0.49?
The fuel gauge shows value=0.375
